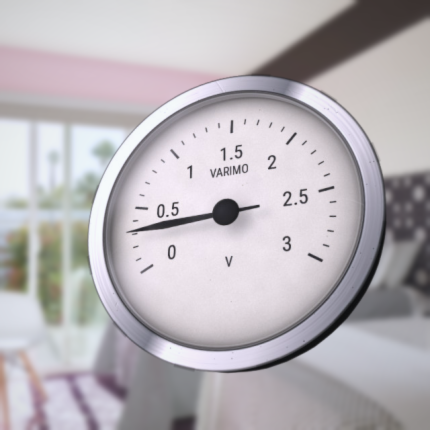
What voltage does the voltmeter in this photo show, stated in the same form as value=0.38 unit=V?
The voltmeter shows value=0.3 unit=V
